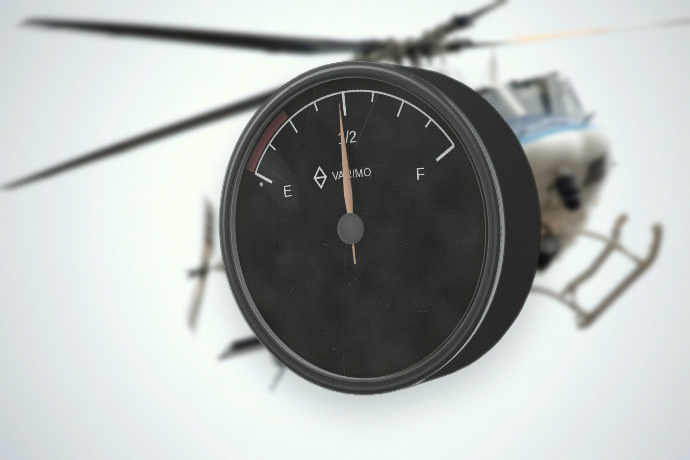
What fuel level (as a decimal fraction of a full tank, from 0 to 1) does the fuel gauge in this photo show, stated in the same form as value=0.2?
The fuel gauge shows value=0.5
